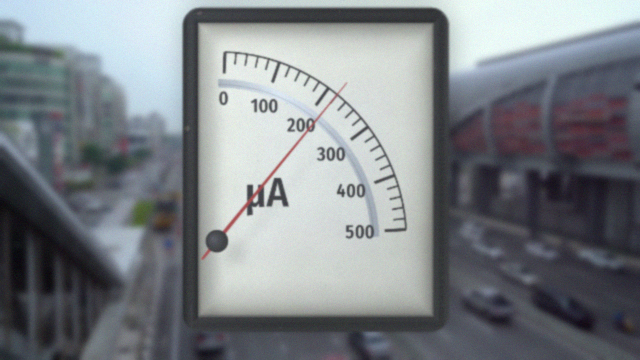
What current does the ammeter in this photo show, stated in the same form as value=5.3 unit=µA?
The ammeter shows value=220 unit=µA
